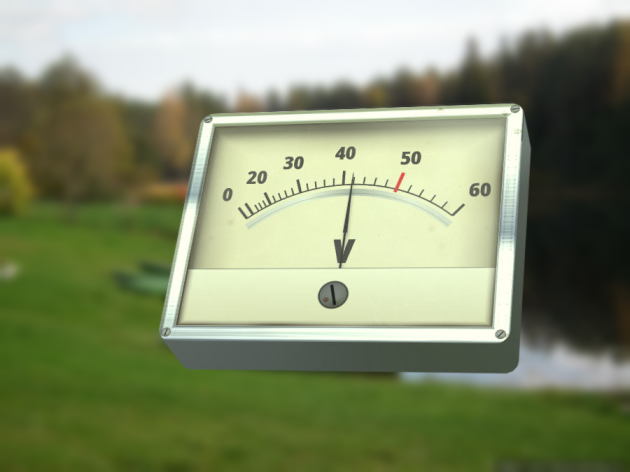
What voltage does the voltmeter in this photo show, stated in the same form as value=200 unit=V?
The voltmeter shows value=42 unit=V
